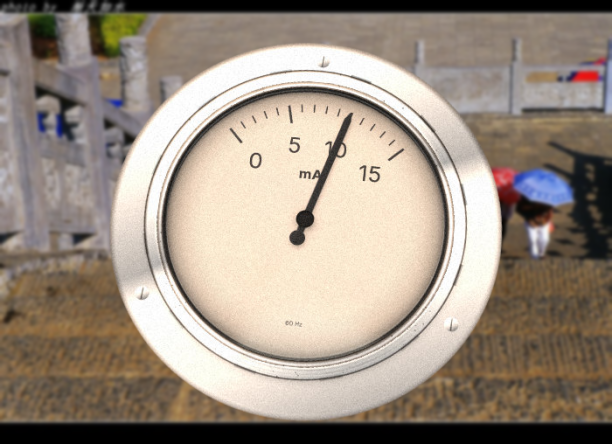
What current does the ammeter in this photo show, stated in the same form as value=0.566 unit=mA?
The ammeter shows value=10 unit=mA
